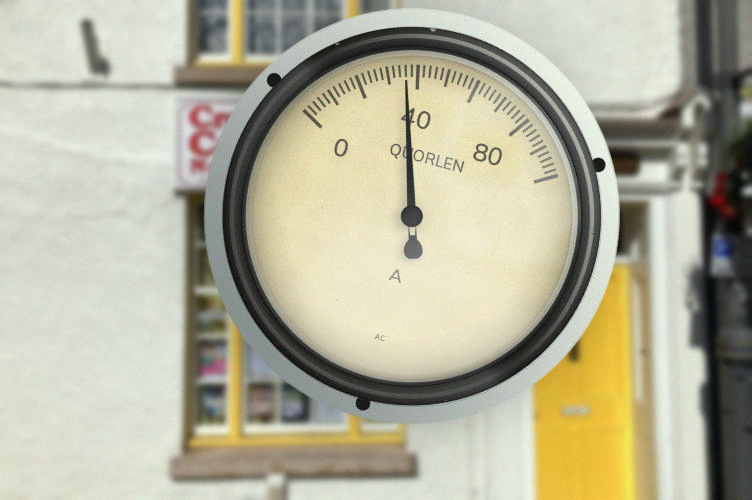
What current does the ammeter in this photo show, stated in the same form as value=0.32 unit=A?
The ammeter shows value=36 unit=A
